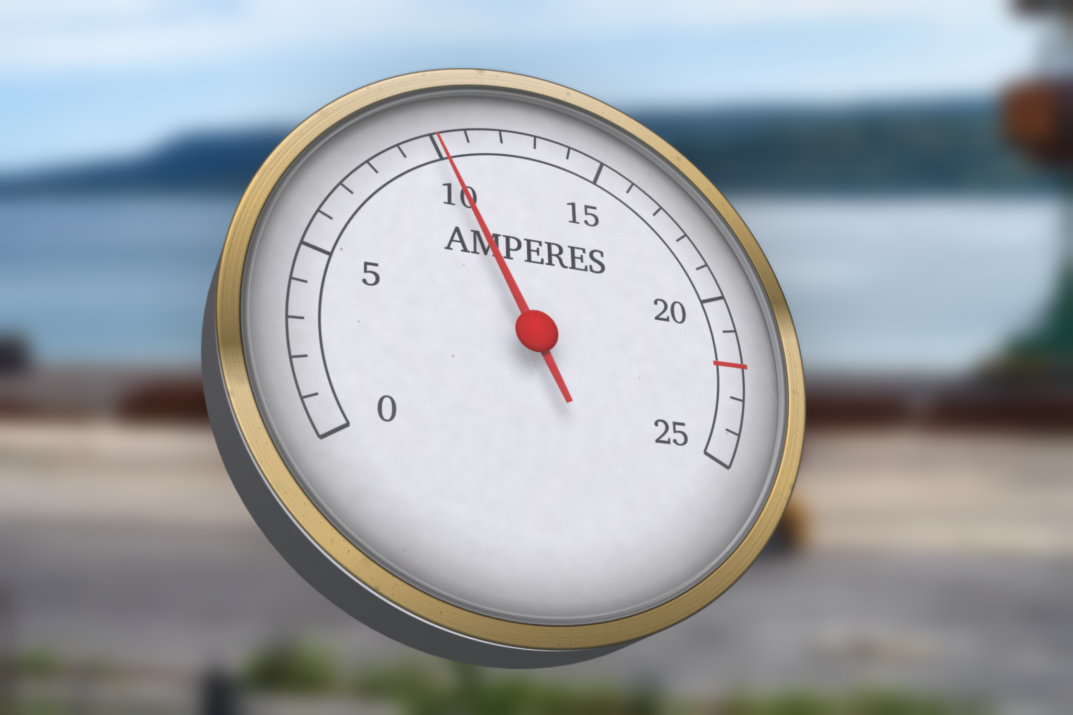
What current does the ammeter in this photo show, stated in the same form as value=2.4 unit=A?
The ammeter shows value=10 unit=A
